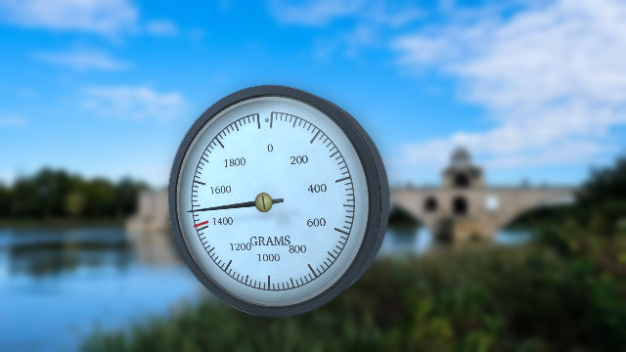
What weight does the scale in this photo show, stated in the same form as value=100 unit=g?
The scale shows value=1480 unit=g
